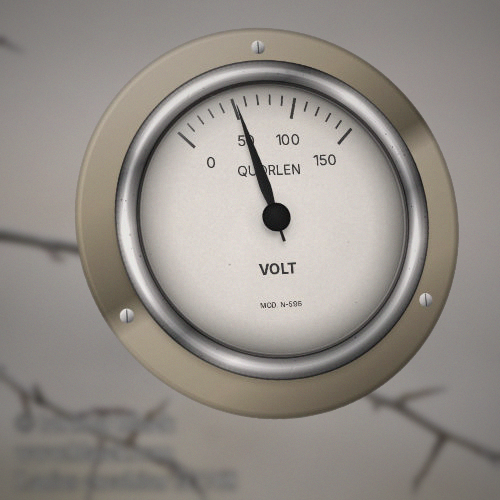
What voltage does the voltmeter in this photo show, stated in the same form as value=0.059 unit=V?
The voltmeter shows value=50 unit=V
